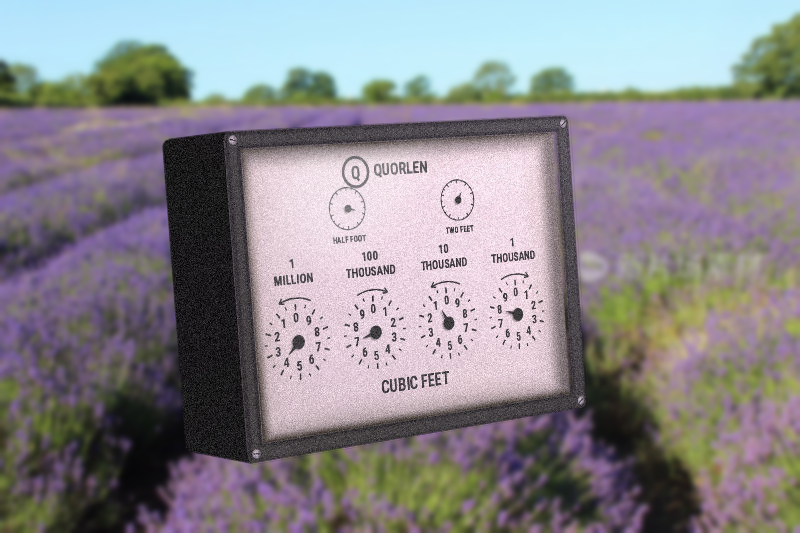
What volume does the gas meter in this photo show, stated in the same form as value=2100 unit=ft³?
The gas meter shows value=370800 unit=ft³
